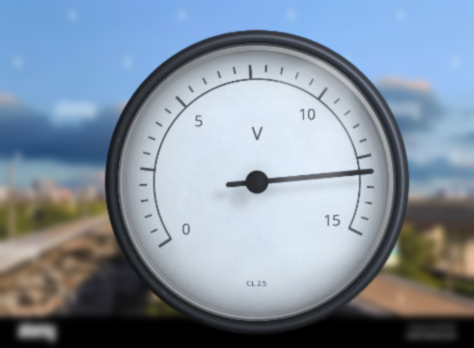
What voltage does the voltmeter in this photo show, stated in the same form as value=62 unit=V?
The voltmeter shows value=13 unit=V
